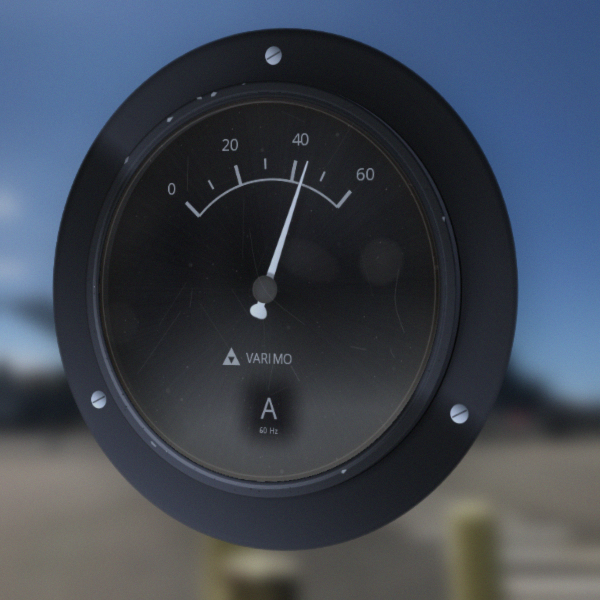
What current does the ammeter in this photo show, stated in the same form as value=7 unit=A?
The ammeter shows value=45 unit=A
